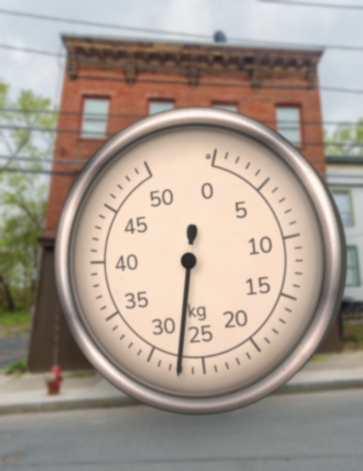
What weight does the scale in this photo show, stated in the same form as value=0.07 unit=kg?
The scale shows value=27 unit=kg
